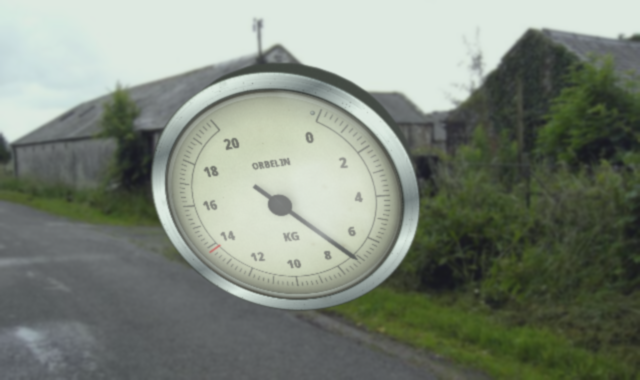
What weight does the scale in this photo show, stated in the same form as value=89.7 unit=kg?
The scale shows value=7 unit=kg
